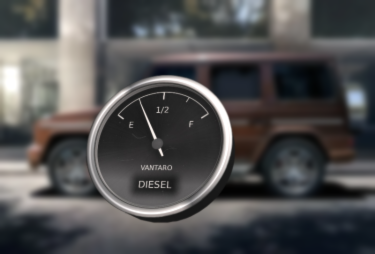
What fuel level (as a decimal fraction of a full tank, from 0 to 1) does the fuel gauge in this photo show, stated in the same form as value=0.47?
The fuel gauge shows value=0.25
